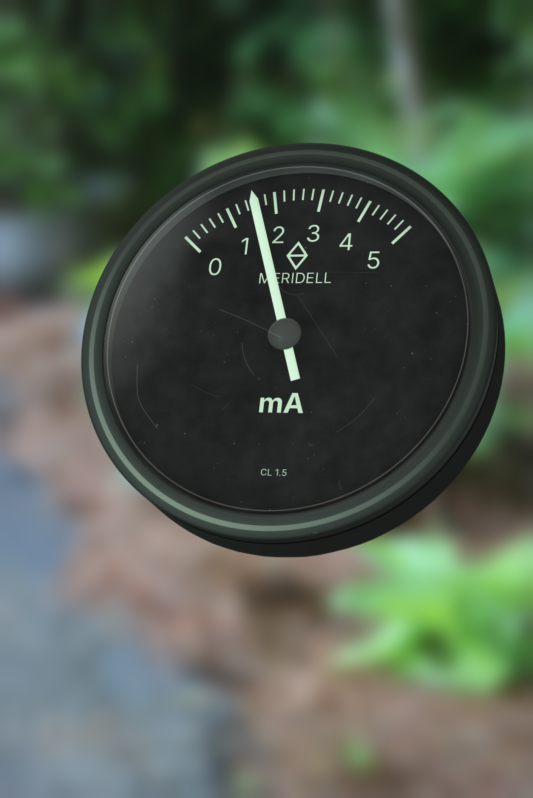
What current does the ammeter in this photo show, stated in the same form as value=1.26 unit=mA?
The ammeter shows value=1.6 unit=mA
